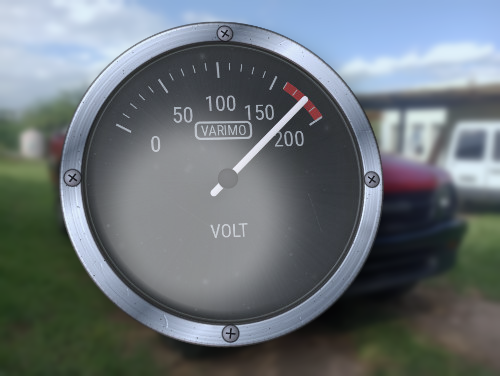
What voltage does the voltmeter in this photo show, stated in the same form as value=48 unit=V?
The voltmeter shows value=180 unit=V
